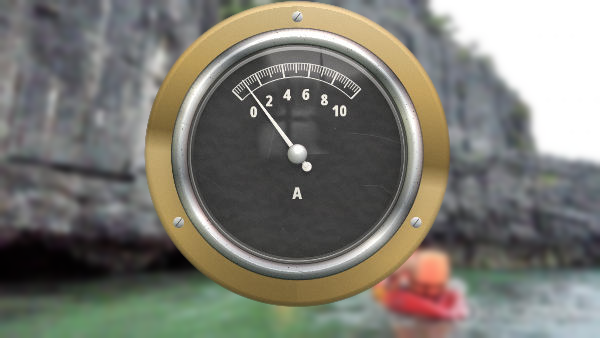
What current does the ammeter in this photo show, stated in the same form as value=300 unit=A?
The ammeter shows value=1 unit=A
